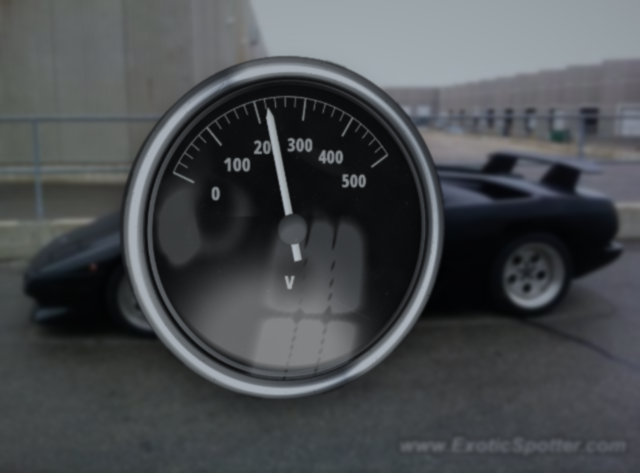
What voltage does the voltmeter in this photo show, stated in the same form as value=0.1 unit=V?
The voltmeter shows value=220 unit=V
